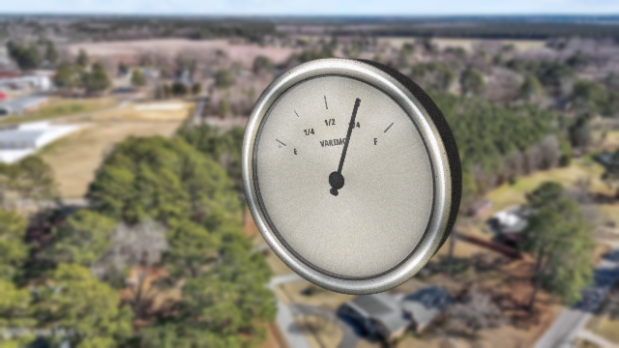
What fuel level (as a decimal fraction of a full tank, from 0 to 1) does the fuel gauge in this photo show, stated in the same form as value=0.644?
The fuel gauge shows value=0.75
